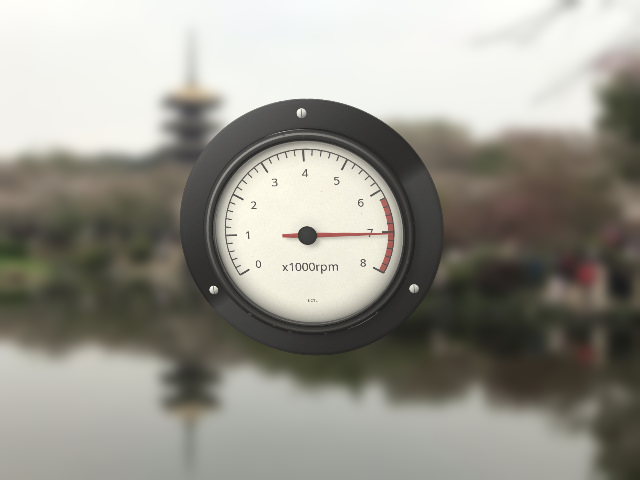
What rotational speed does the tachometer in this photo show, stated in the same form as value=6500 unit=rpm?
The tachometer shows value=7000 unit=rpm
